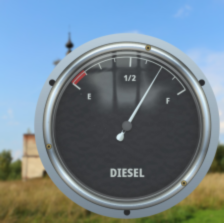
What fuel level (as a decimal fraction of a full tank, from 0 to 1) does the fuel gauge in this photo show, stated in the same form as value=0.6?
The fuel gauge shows value=0.75
